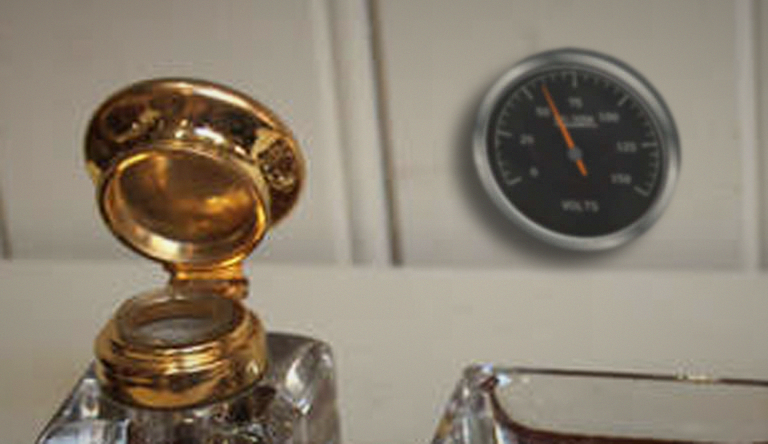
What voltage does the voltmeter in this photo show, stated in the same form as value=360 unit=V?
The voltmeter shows value=60 unit=V
